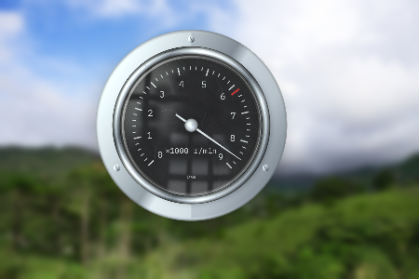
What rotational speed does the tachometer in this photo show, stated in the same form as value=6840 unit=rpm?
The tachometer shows value=8600 unit=rpm
